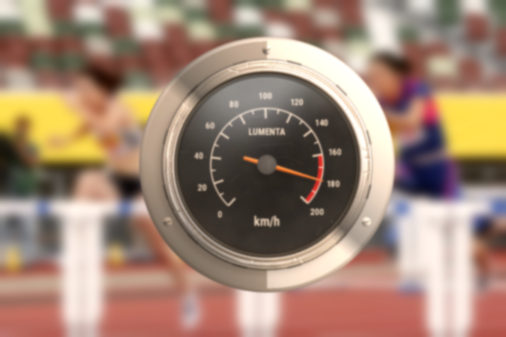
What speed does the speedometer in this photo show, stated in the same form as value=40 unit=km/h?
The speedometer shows value=180 unit=km/h
